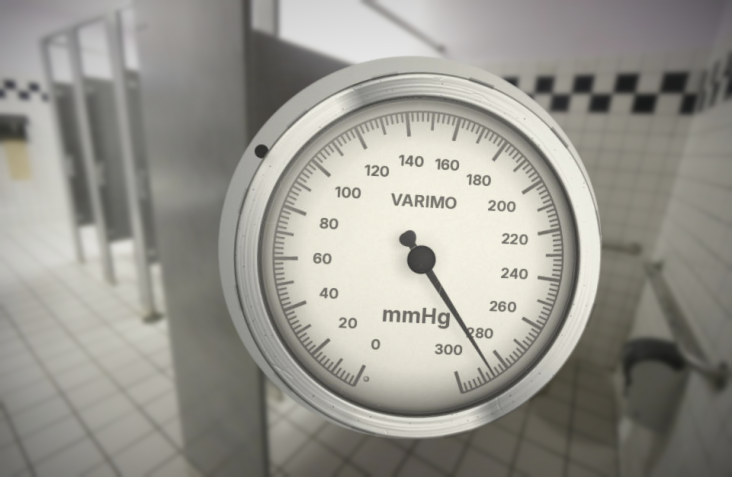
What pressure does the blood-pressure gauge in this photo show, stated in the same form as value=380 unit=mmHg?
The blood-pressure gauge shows value=286 unit=mmHg
